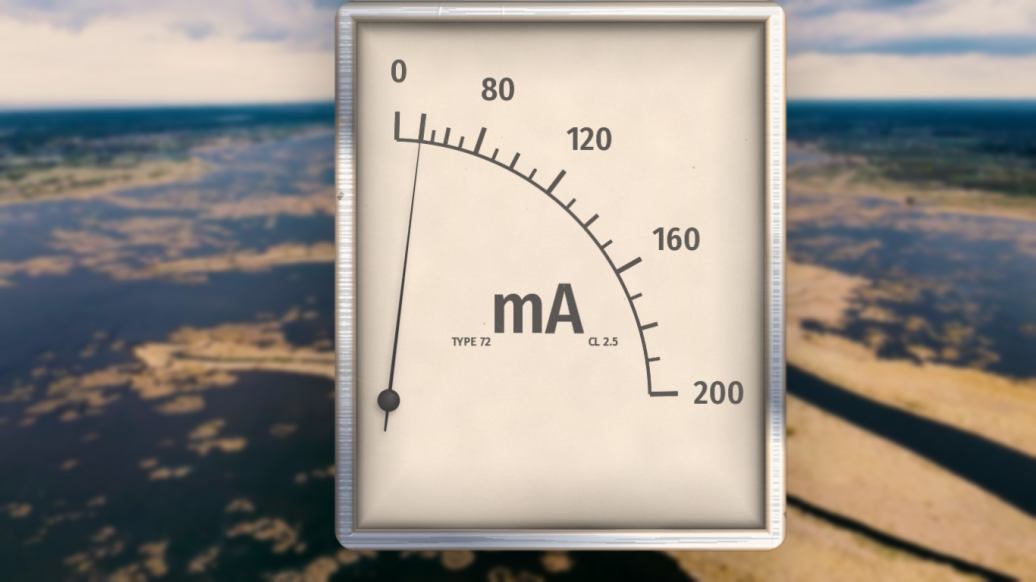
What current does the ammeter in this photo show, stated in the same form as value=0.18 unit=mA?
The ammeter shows value=40 unit=mA
